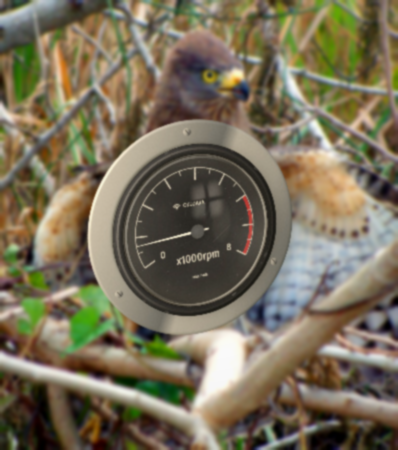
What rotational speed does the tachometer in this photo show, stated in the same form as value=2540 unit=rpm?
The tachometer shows value=750 unit=rpm
